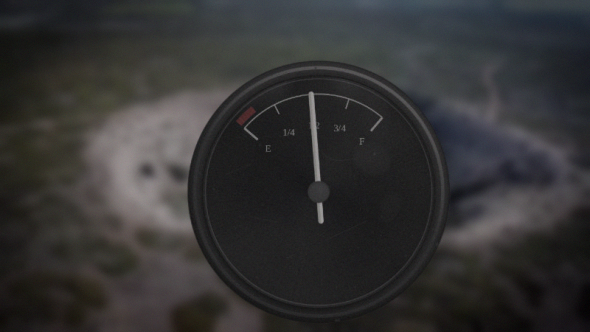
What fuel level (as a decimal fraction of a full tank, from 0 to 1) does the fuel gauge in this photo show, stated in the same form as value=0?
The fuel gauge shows value=0.5
